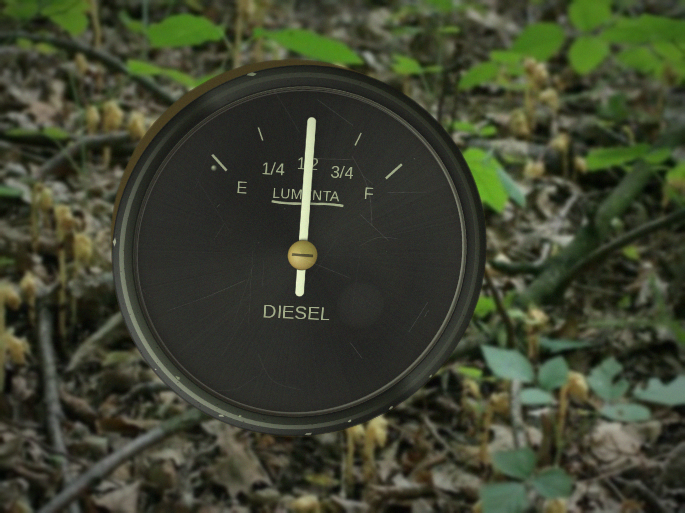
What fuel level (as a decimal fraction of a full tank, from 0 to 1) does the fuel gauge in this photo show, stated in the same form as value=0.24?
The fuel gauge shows value=0.5
